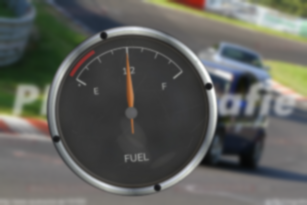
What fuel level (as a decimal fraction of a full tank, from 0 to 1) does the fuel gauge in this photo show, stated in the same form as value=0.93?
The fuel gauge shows value=0.5
